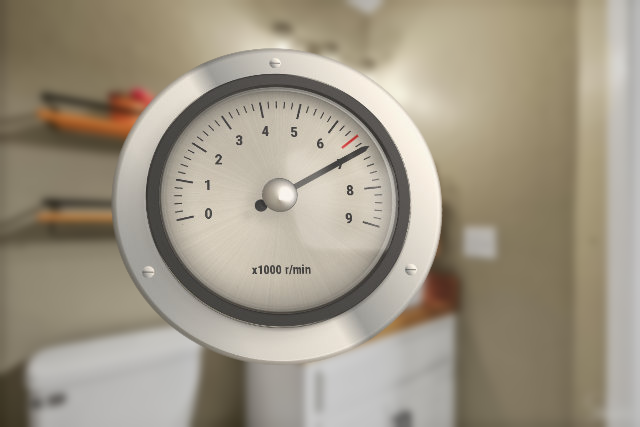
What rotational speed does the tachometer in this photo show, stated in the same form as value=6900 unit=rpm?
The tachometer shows value=7000 unit=rpm
